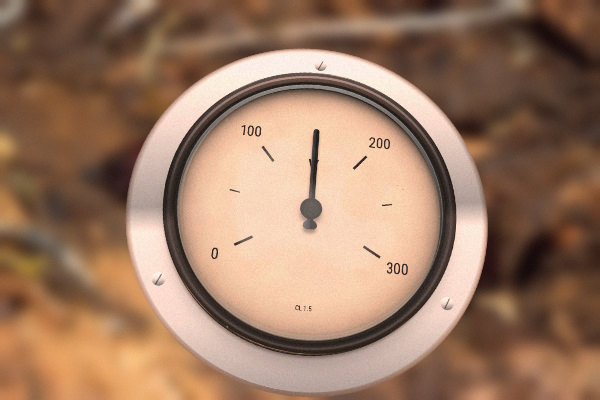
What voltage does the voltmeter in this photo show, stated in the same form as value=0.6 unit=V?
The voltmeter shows value=150 unit=V
